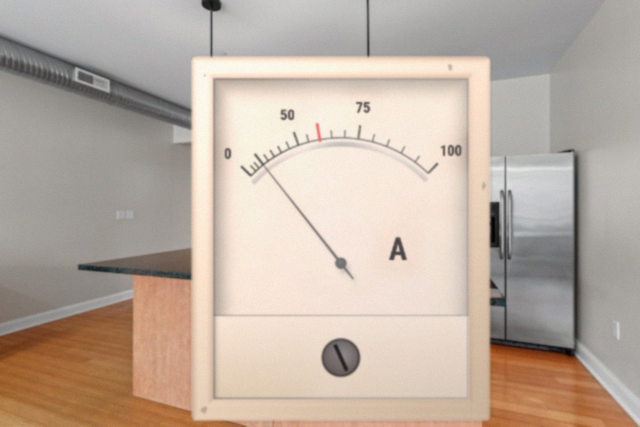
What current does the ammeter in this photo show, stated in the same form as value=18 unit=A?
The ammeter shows value=25 unit=A
